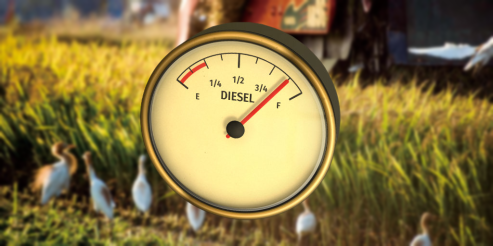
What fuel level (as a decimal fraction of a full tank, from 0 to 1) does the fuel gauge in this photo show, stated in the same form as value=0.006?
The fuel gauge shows value=0.875
